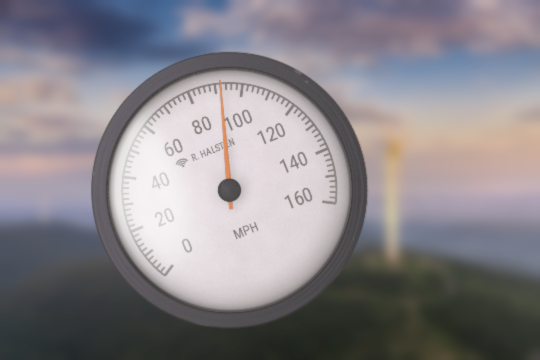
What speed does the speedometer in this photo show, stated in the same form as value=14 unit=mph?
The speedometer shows value=92 unit=mph
